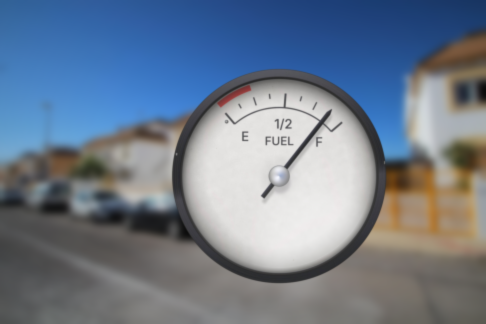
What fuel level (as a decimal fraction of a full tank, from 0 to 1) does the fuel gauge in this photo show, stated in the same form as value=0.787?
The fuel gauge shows value=0.875
